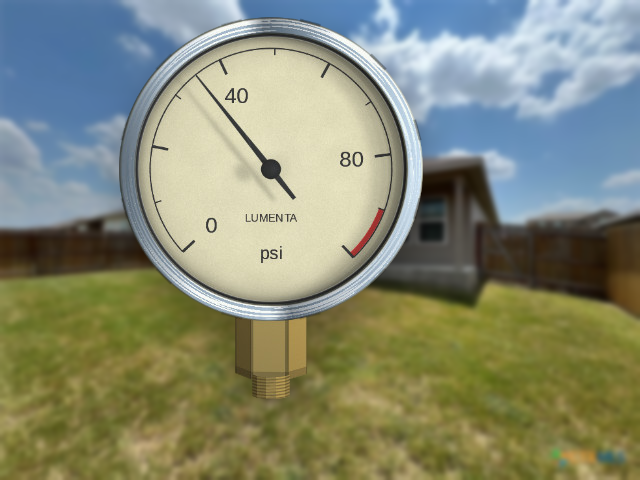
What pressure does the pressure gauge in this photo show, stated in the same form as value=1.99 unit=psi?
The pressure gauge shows value=35 unit=psi
